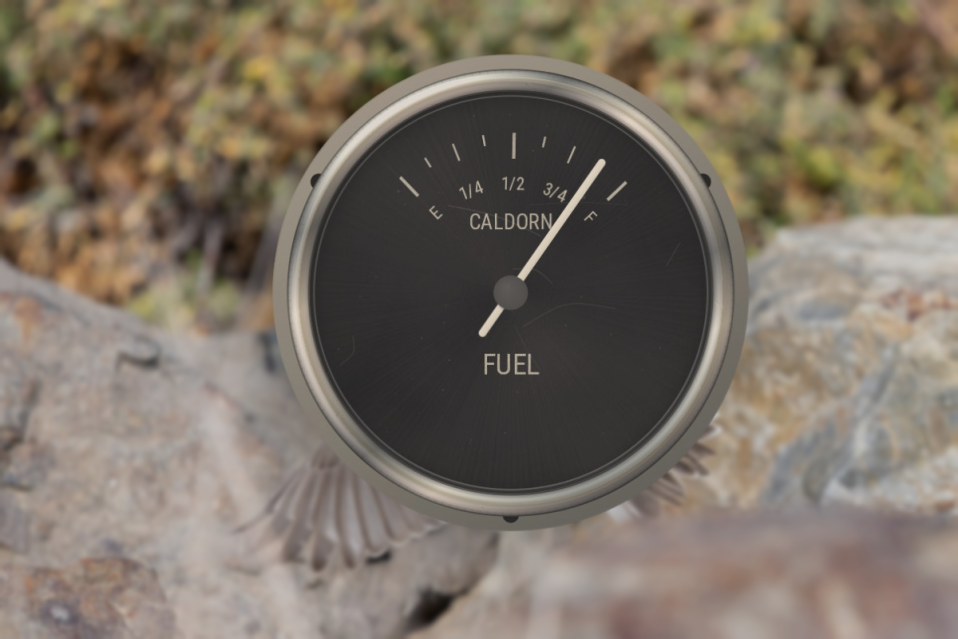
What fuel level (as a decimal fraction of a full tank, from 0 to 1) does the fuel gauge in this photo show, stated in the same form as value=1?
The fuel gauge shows value=0.875
